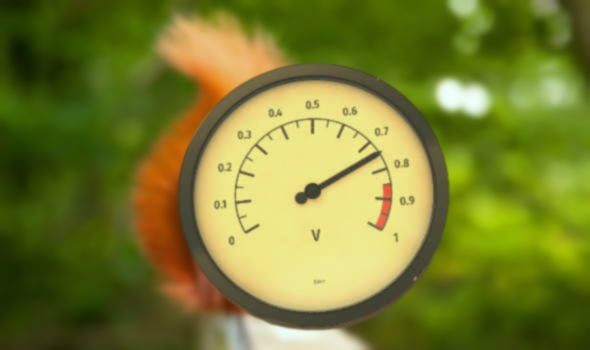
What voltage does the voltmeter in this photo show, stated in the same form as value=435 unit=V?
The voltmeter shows value=0.75 unit=V
